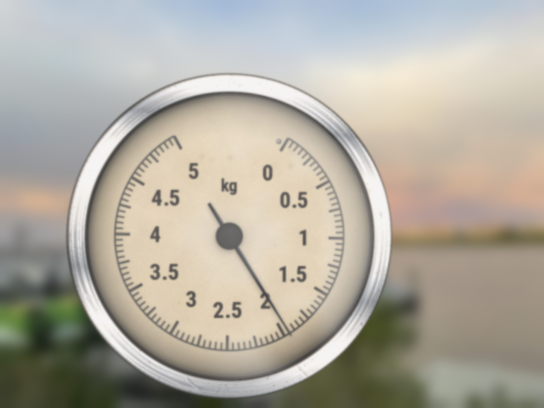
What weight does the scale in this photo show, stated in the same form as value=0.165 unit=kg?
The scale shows value=1.95 unit=kg
